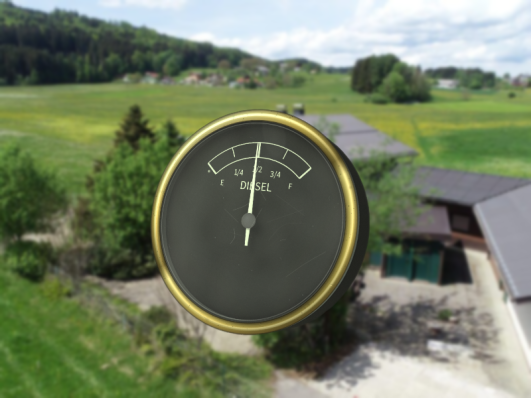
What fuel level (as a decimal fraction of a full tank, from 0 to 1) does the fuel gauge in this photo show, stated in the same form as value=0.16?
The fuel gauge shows value=0.5
